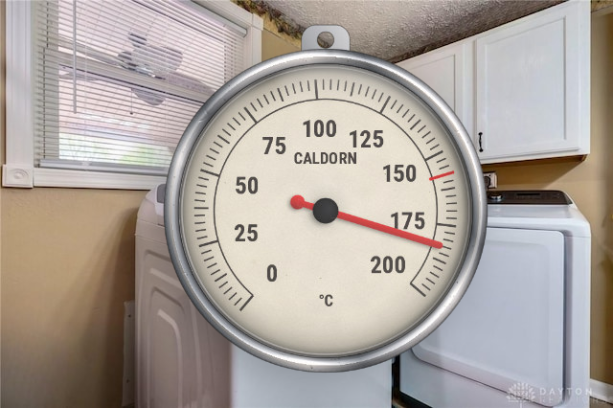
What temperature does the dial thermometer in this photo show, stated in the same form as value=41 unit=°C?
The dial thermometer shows value=182.5 unit=°C
